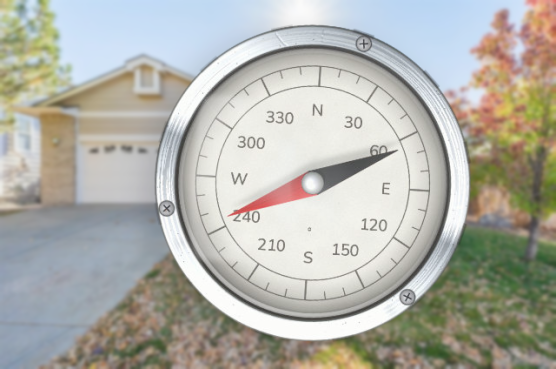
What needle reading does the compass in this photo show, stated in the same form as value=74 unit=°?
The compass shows value=245 unit=°
